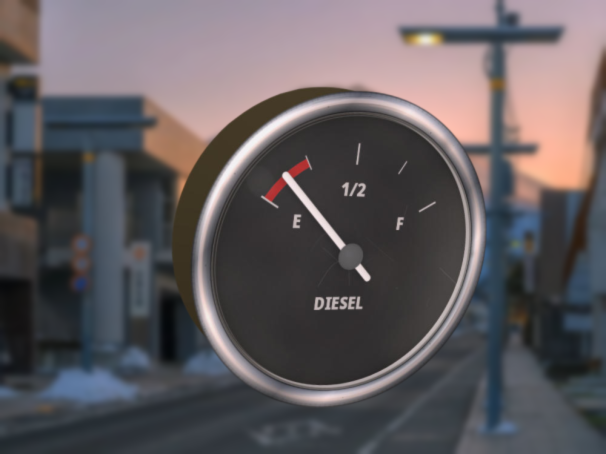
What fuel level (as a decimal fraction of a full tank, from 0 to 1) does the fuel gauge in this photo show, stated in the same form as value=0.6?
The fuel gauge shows value=0.125
